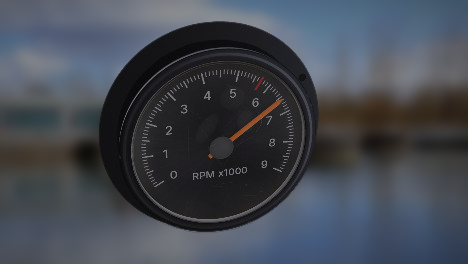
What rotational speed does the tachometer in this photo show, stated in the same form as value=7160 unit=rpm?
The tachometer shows value=6500 unit=rpm
